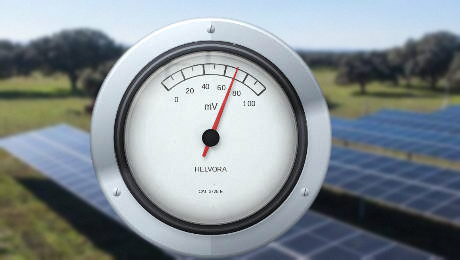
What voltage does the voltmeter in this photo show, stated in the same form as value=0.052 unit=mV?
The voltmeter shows value=70 unit=mV
